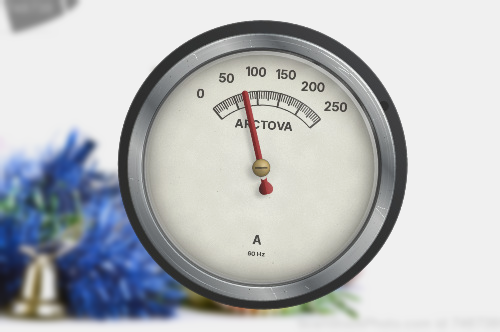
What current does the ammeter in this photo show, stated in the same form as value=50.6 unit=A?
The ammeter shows value=75 unit=A
